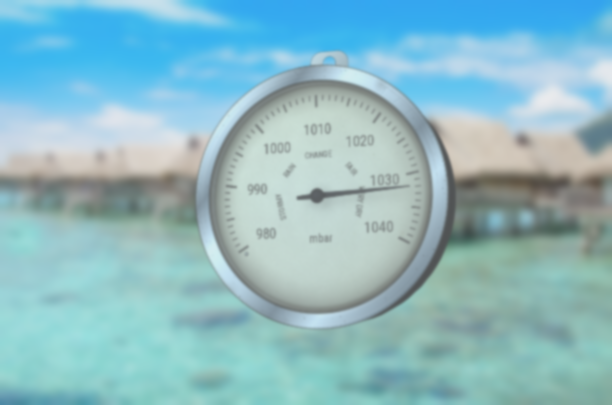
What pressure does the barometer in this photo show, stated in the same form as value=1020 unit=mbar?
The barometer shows value=1032 unit=mbar
